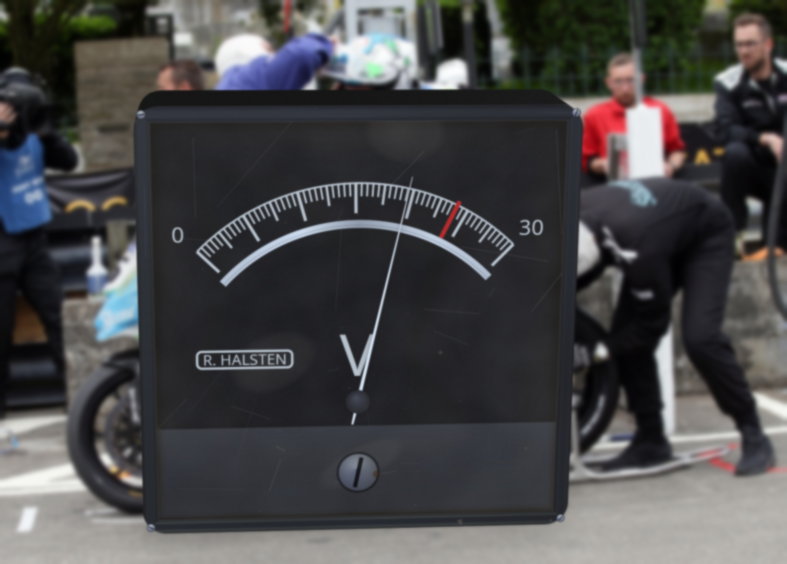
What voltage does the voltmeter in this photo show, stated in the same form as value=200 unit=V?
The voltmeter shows value=19.5 unit=V
